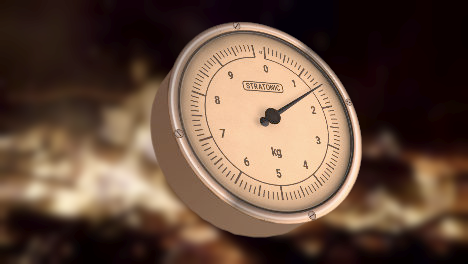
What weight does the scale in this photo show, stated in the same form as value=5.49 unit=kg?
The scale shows value=1.5 unit=kg
